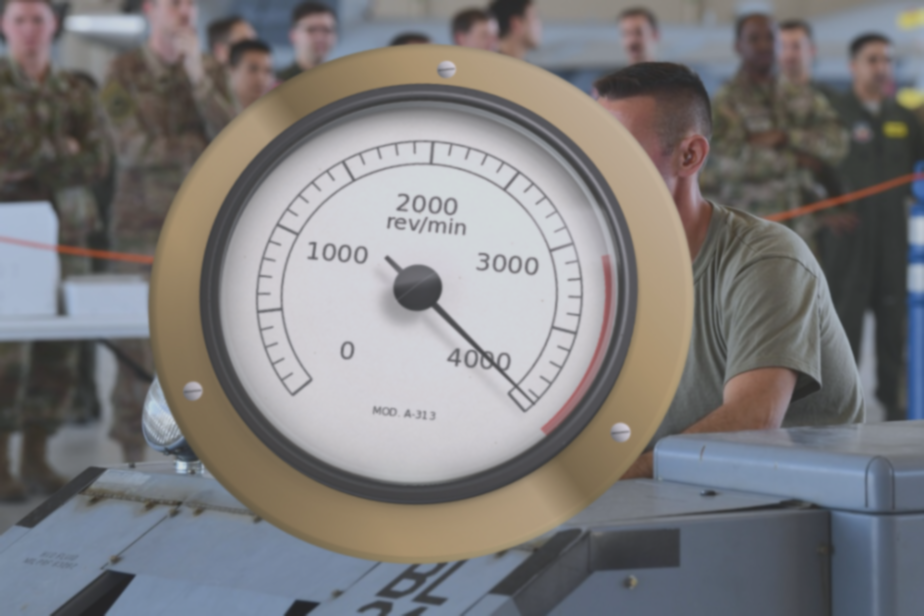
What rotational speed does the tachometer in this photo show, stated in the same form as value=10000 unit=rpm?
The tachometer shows value=3950 unit=rpm
